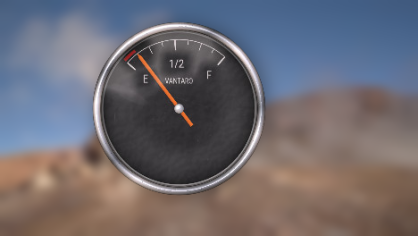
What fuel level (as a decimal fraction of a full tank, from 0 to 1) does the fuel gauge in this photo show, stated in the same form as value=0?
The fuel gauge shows value=0.125
